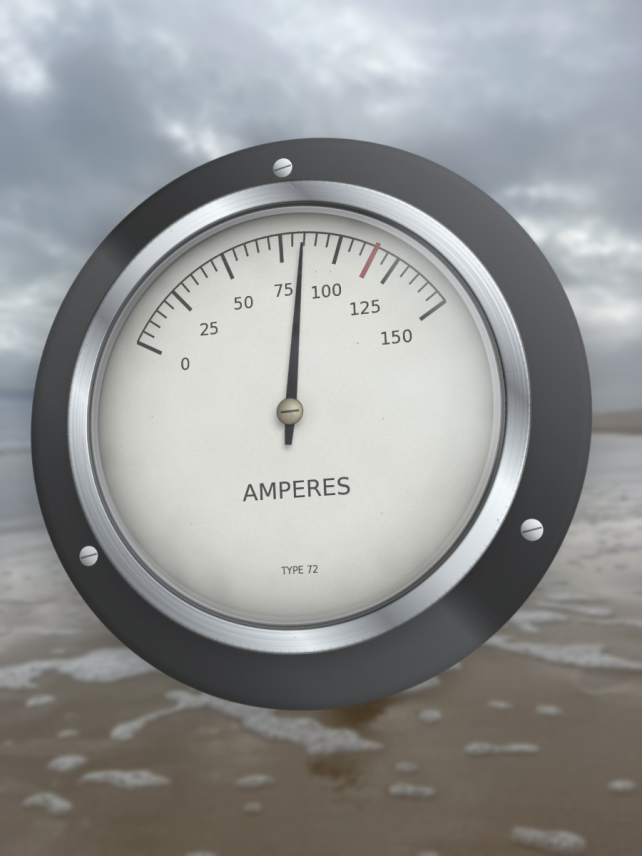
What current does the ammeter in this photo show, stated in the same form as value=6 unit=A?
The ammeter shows value=85 unit=A
